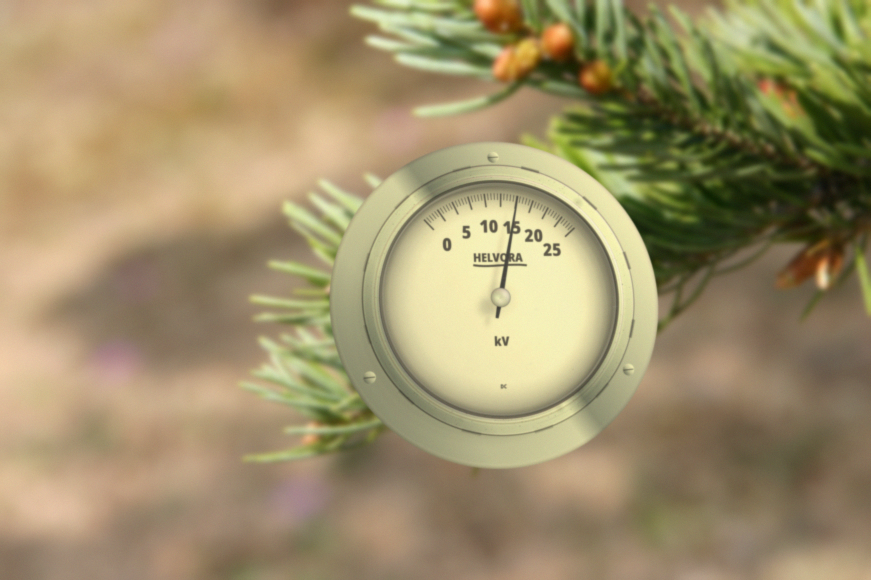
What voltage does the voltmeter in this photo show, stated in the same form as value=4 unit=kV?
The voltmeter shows value=15 unit=kV
